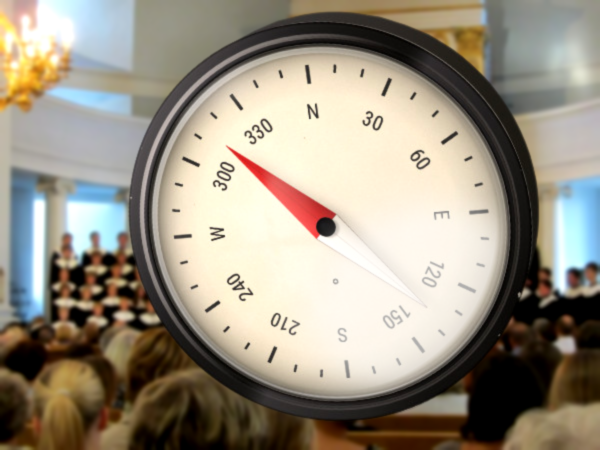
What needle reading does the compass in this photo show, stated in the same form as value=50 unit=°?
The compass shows value=315 unit=°
